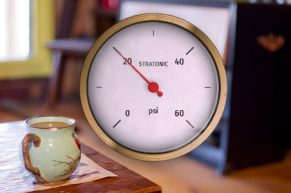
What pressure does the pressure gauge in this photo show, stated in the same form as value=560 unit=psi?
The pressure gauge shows value=20 unit=psi
